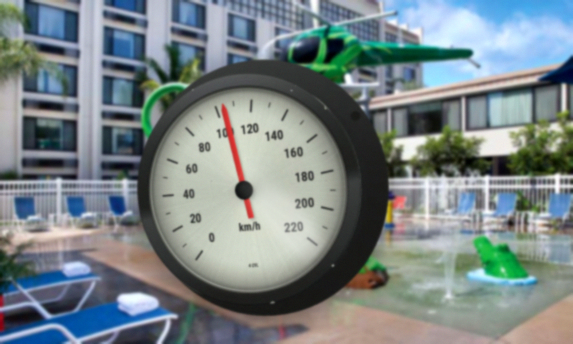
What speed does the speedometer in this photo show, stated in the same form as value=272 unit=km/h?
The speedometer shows value=105 unit=km/h
